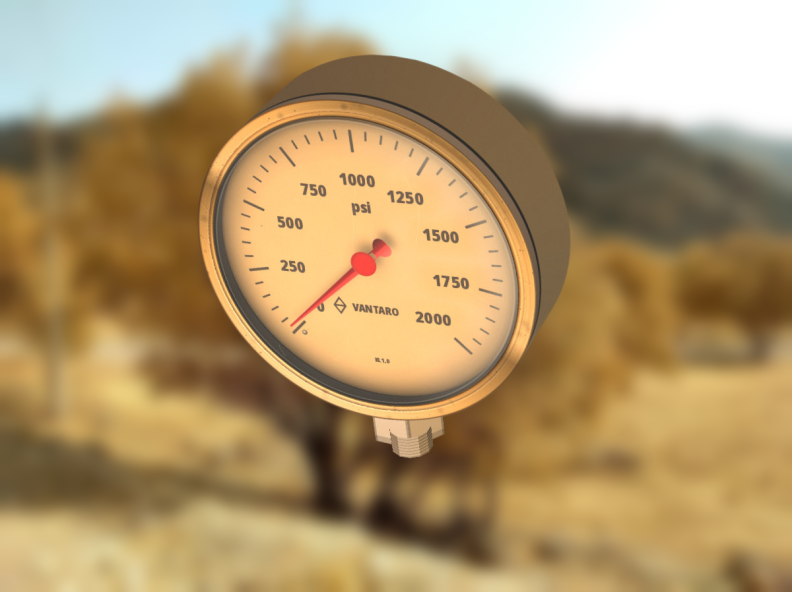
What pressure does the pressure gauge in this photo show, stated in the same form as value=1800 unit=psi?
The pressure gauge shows value=25 unit=psi
